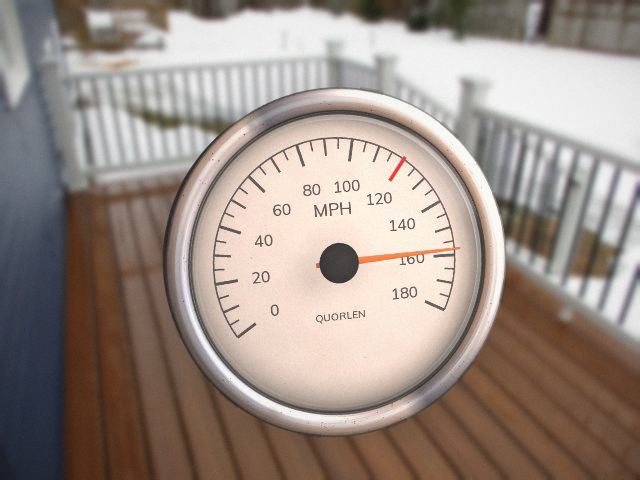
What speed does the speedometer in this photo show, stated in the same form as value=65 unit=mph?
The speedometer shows value=157.5 unit=mph
